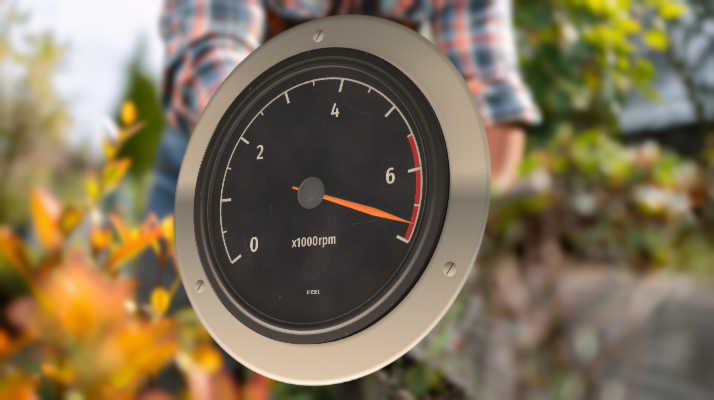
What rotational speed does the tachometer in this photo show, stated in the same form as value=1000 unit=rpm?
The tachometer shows value=6750 unit=rpm
